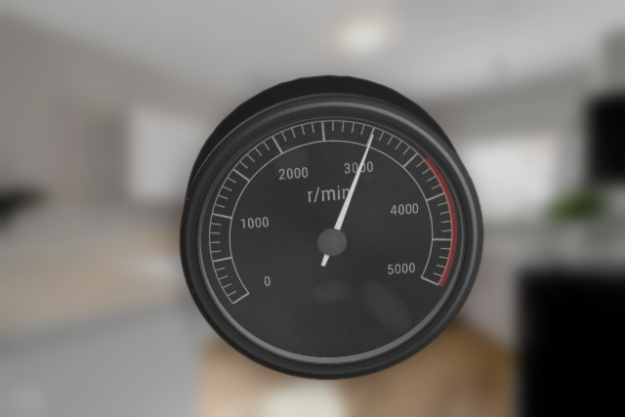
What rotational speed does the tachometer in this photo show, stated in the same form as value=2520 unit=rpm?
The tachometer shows value=3000 unit=rpm
